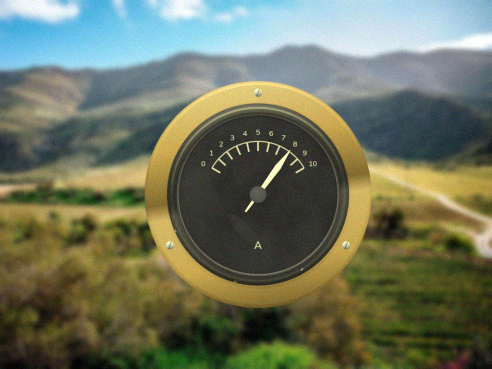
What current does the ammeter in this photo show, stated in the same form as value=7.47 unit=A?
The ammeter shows value=8 unit=A
